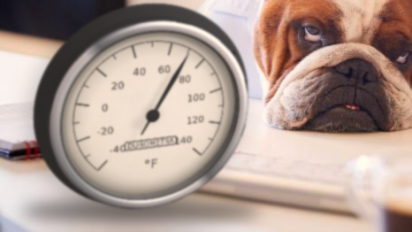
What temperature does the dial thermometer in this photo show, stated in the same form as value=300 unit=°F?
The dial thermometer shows value=70 unit=°F
